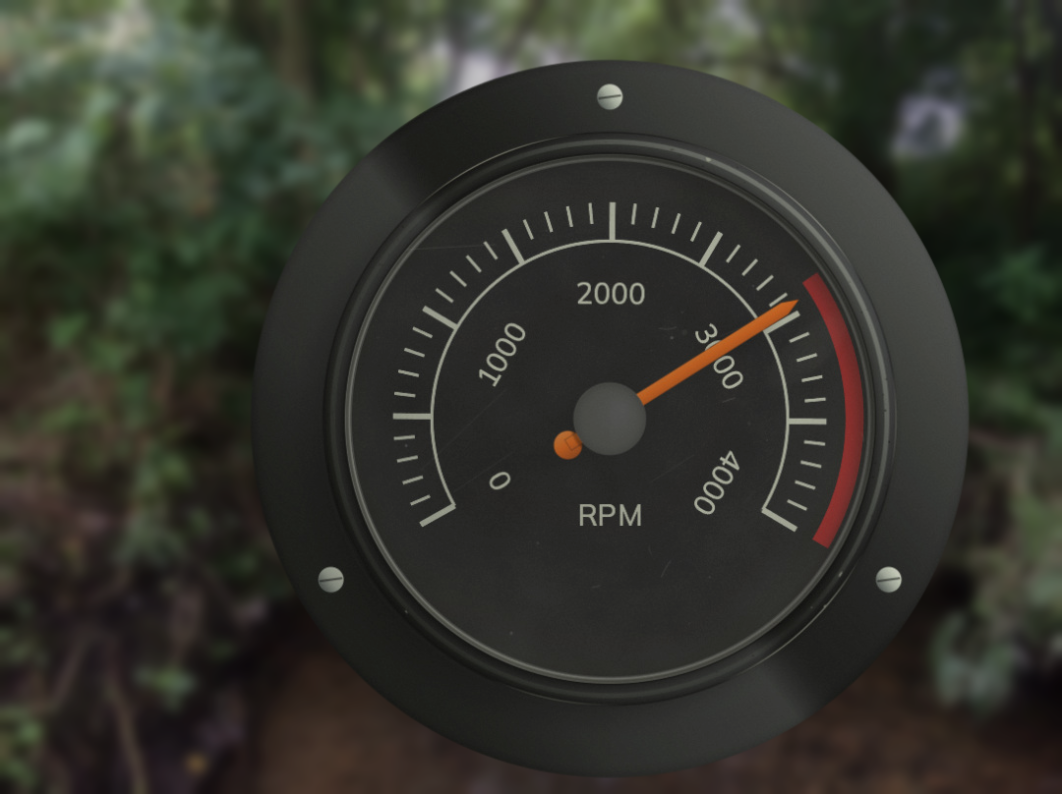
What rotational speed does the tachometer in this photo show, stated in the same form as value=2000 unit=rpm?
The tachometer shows value=2950 unit=rpm
